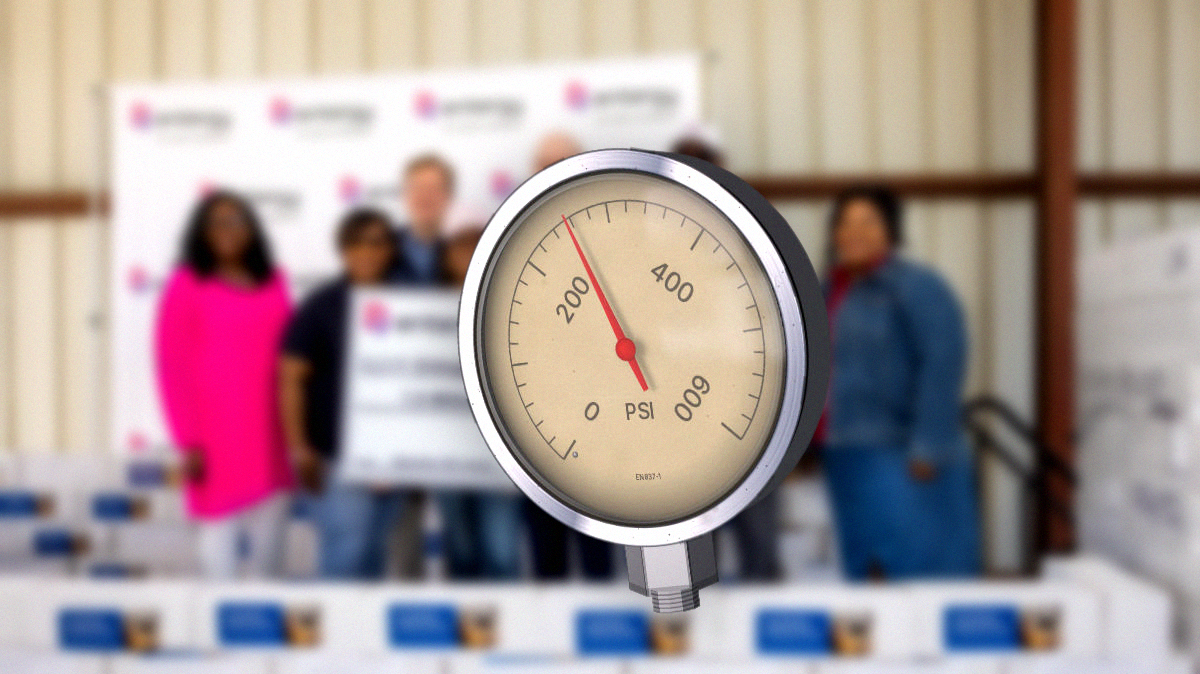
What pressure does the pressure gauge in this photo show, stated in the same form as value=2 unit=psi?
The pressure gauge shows value=260 unit=psi
